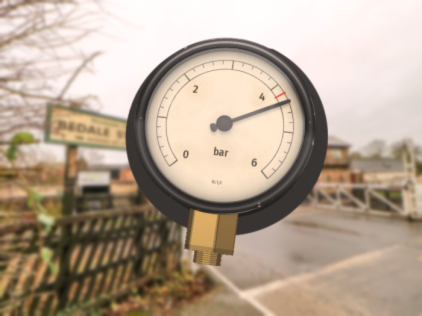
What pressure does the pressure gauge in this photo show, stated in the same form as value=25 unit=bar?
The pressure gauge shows value=4.4 unit=bar
